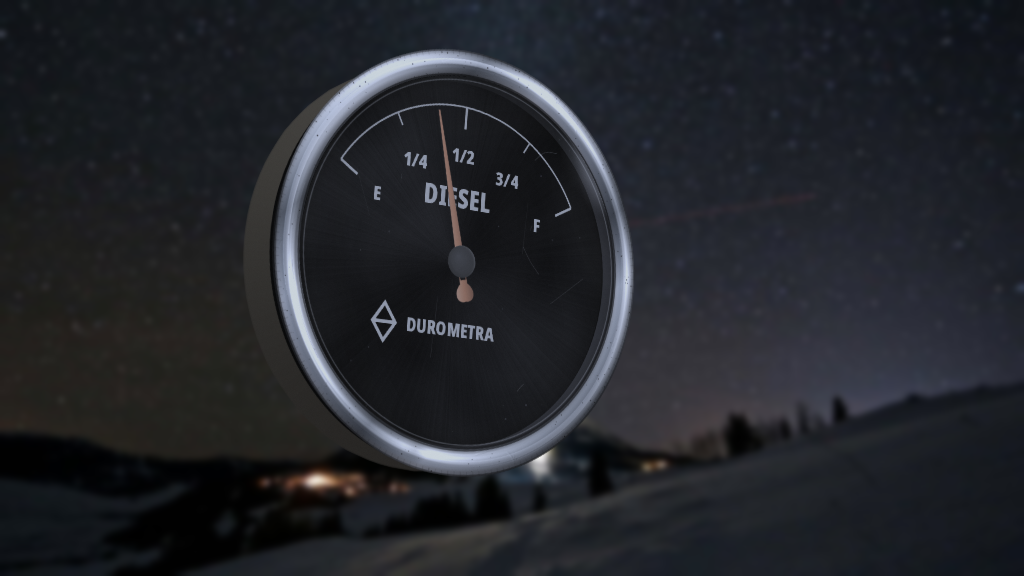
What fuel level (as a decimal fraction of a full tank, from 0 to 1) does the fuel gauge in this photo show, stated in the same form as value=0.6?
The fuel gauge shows value=0.375
